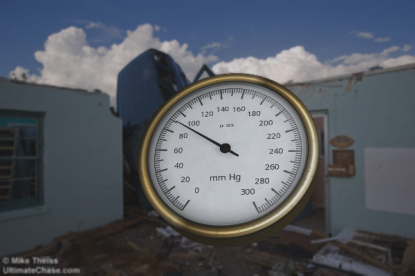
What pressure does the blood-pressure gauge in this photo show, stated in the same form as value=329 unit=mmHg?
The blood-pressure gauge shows value=90 unit=mmHg
